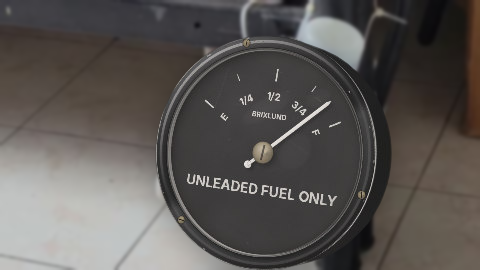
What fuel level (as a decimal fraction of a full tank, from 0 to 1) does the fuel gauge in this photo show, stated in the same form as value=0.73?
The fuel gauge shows value=0.875
